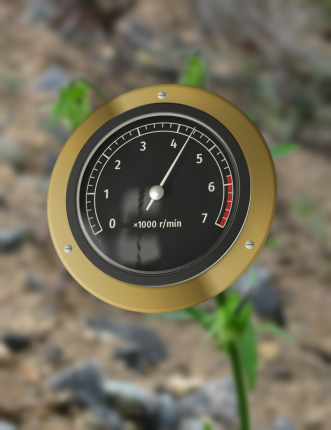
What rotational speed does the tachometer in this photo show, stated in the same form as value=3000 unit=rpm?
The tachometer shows value=4400 unit=rpm
